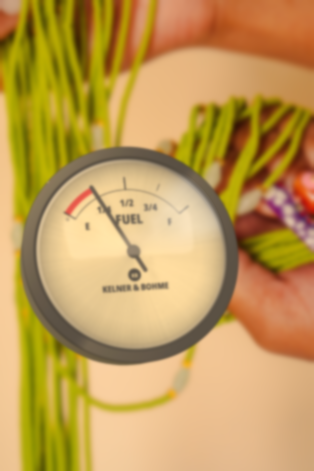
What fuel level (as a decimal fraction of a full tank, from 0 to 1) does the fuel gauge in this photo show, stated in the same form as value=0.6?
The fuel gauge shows value=0.25
